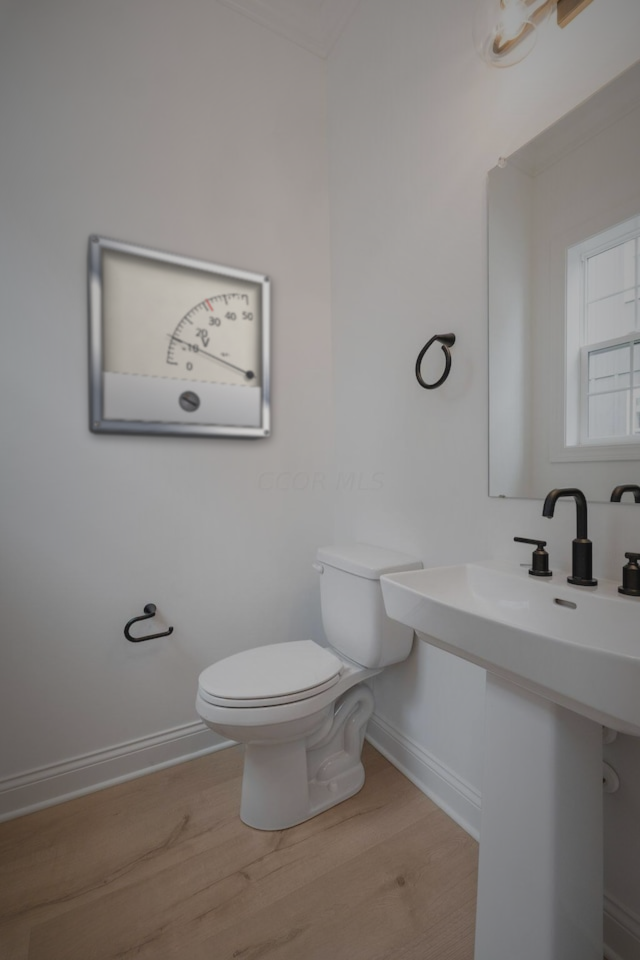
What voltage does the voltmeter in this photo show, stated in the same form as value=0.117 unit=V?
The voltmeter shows value=10 unit=V
